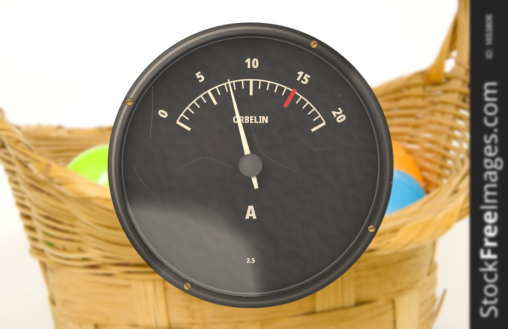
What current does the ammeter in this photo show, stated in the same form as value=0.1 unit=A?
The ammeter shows value=7.5 unit=A
